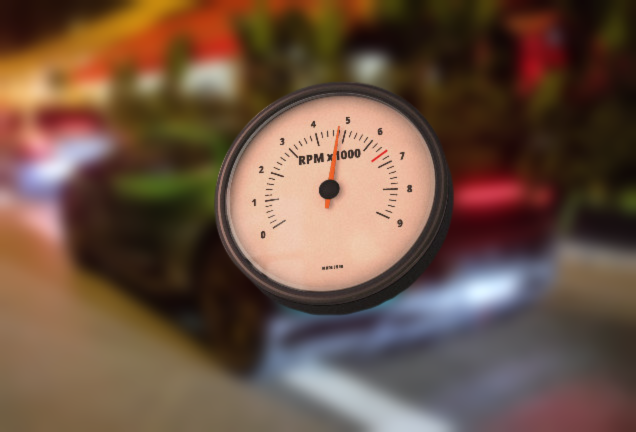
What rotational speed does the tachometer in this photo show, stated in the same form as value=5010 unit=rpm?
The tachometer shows value=4800 unit=rpm
